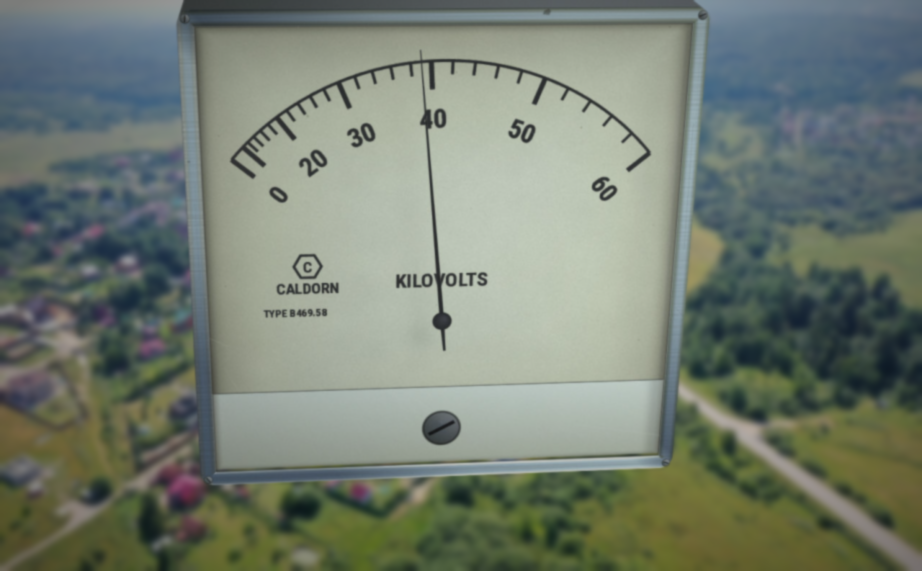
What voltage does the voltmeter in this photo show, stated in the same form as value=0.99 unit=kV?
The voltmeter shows value=39 unit=kV
